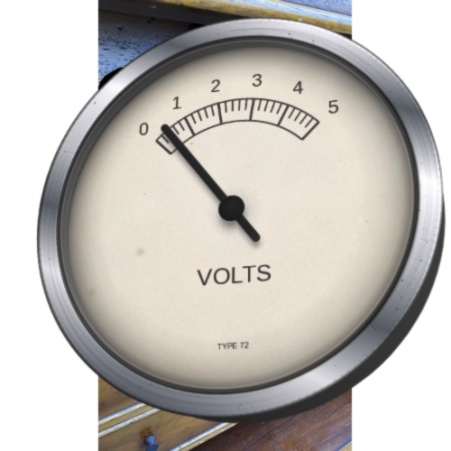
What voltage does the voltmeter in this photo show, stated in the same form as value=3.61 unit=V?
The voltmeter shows value=0.4 unit=V
